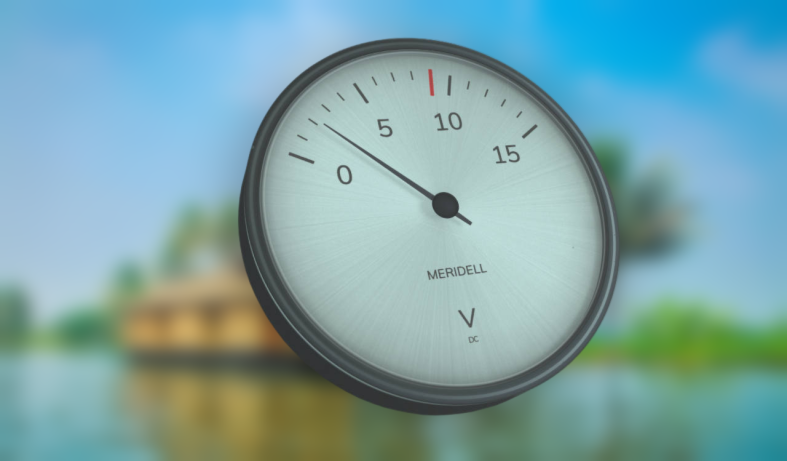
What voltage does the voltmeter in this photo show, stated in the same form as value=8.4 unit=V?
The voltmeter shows value=2 unit=V
